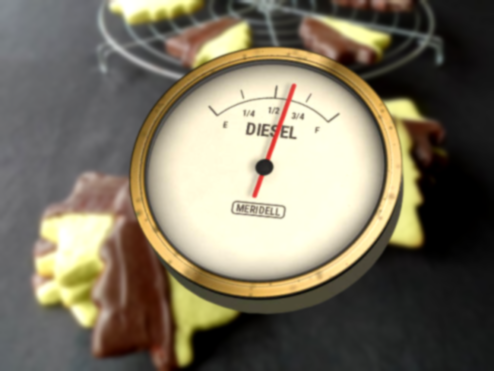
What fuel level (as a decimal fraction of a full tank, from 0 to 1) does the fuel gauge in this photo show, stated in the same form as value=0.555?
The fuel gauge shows value=0.625
